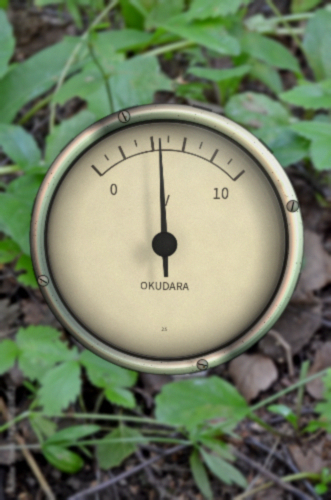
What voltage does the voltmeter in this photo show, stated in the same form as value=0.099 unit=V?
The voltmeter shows value=4.5 unit=V
